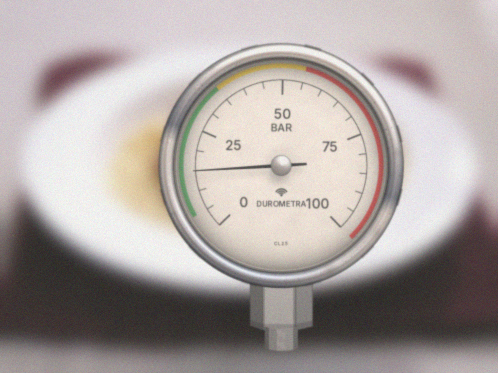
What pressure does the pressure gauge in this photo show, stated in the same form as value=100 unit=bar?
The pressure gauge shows value=15 unit=bar
